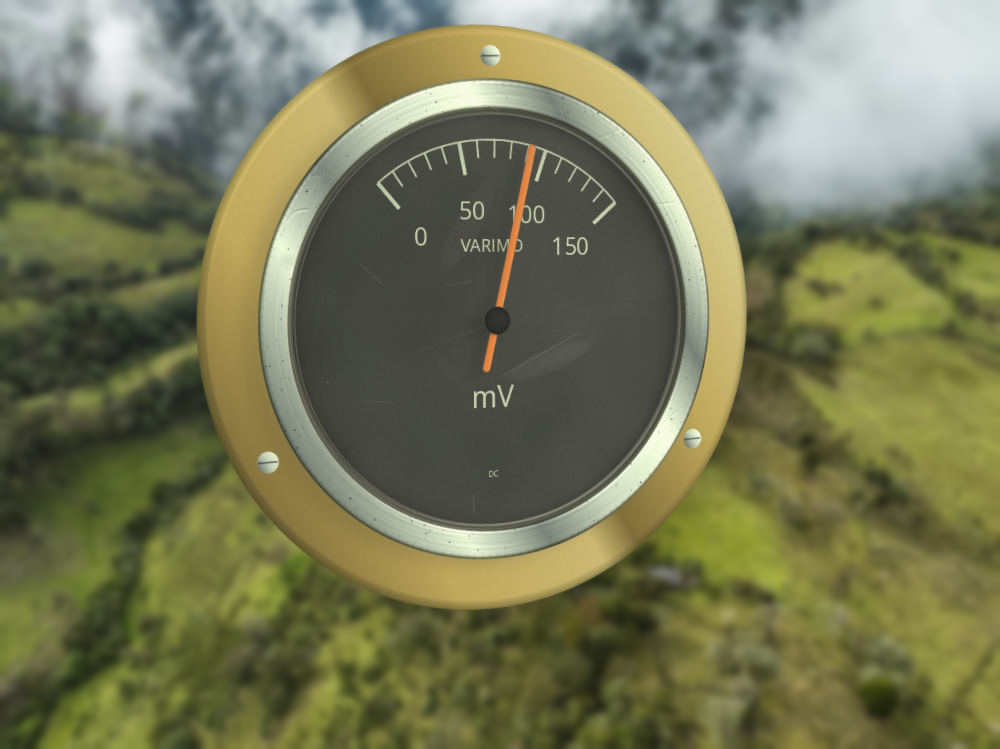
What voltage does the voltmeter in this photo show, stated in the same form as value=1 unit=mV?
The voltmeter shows value=90 unit=mV
